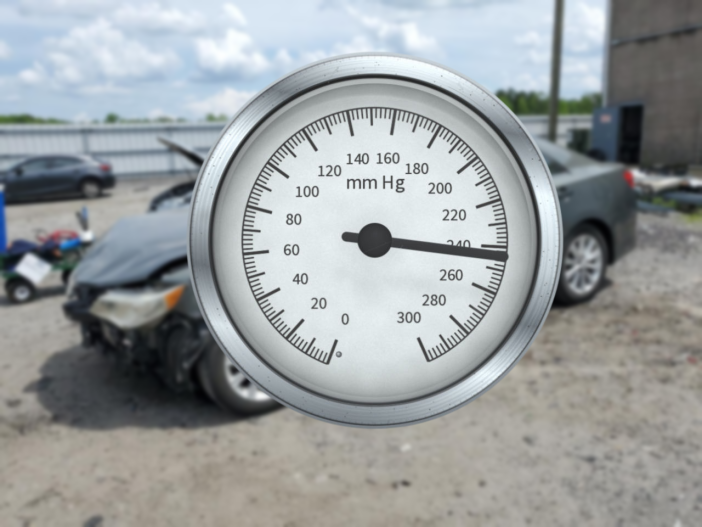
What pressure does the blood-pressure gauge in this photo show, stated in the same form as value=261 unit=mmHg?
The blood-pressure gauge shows value=244 unit=mmHg
